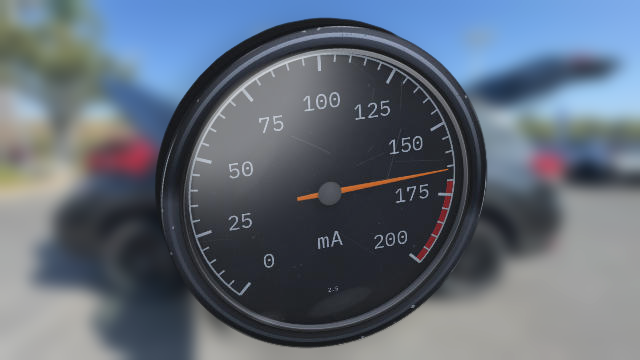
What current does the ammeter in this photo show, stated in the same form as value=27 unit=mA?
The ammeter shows value=165 unit=mA
